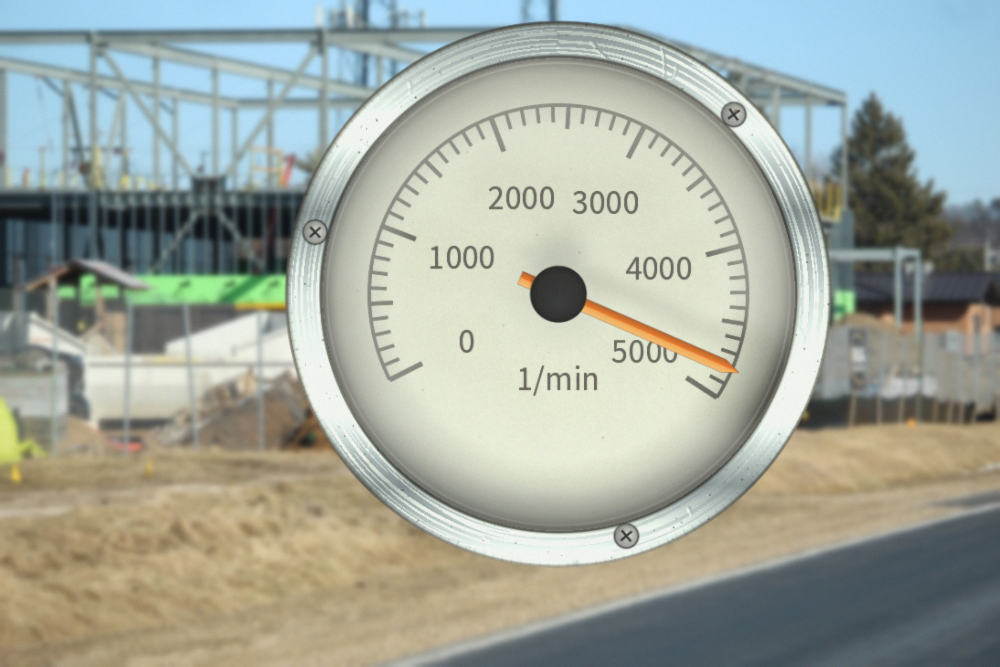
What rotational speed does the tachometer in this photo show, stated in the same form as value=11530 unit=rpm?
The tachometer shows value=4800 unit=rpm
